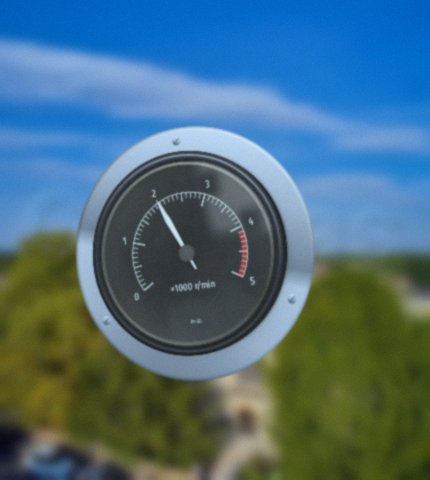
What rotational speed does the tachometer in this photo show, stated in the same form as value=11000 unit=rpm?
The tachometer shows value=2000 unit=rpm
